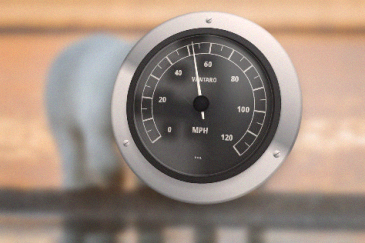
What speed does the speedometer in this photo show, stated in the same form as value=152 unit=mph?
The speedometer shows value=52.5 unit=mph
